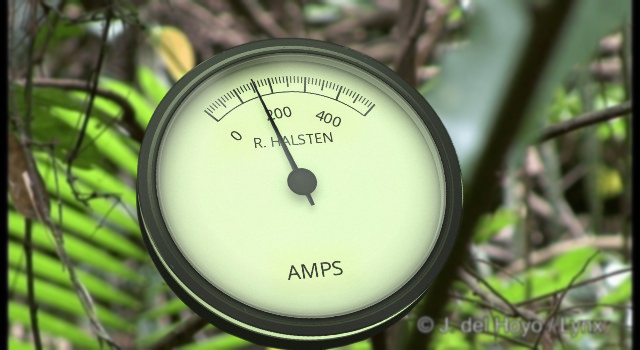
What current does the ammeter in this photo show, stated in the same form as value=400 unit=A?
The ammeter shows value=150 unit=A
